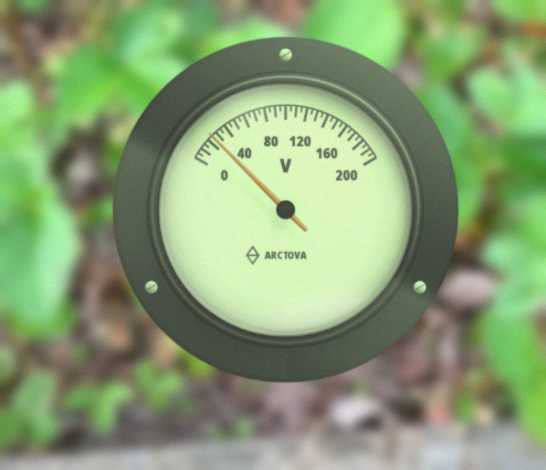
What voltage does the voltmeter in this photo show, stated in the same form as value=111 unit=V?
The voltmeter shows value=25 unit=V
